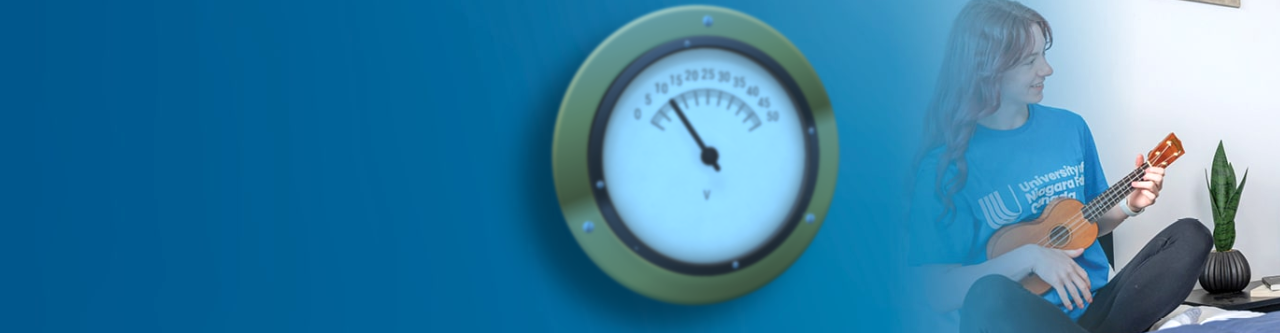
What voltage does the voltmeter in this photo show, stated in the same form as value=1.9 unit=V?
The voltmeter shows value=10 unit=V
